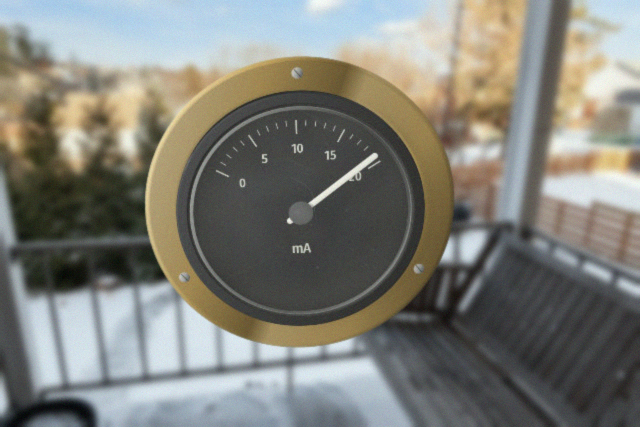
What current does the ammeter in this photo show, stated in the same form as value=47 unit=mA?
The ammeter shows value=19 unit=mA
